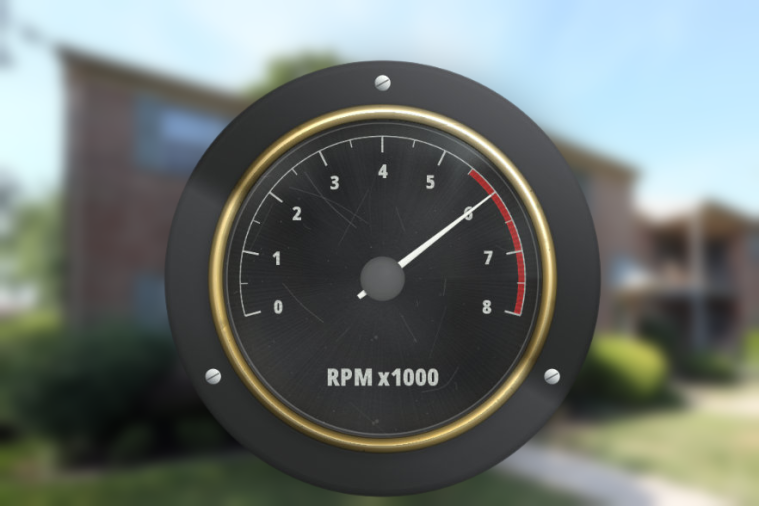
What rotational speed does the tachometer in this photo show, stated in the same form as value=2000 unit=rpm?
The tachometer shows value=6000 unit=rpm
